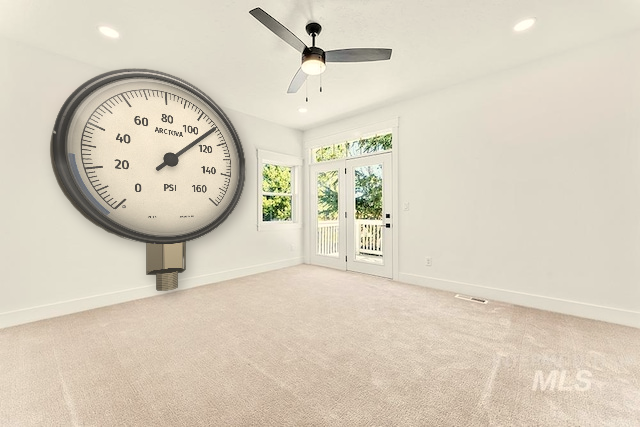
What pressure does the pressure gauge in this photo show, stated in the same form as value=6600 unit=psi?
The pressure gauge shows value=110 unit=psi
